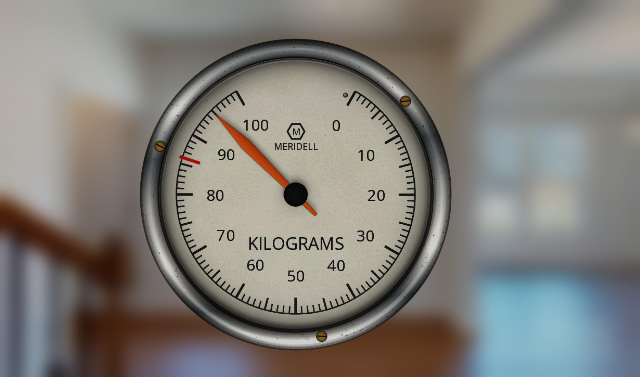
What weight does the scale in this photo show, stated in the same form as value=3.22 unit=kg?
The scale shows value=95 unit=kg
